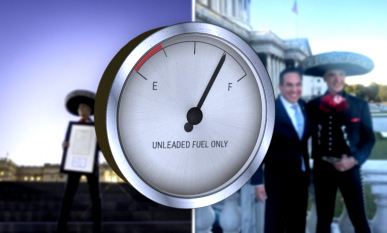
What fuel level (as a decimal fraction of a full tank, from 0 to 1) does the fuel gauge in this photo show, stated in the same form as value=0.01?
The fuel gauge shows value=0.75
